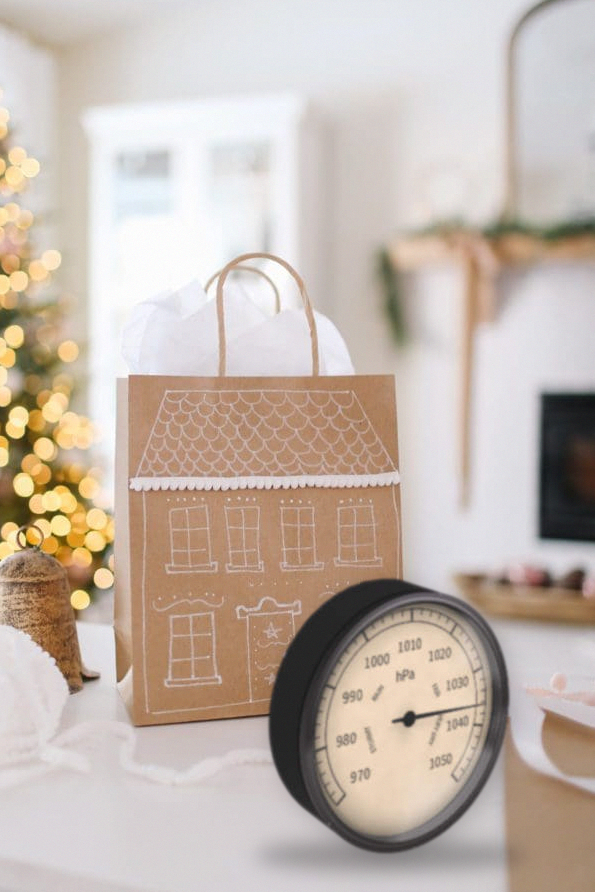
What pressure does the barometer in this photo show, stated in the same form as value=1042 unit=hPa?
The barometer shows value=1036 unit=hPa
